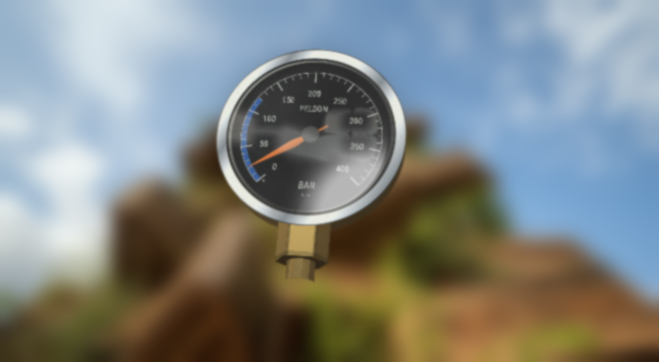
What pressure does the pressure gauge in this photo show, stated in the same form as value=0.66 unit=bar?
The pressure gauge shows value=20 unit=bar
